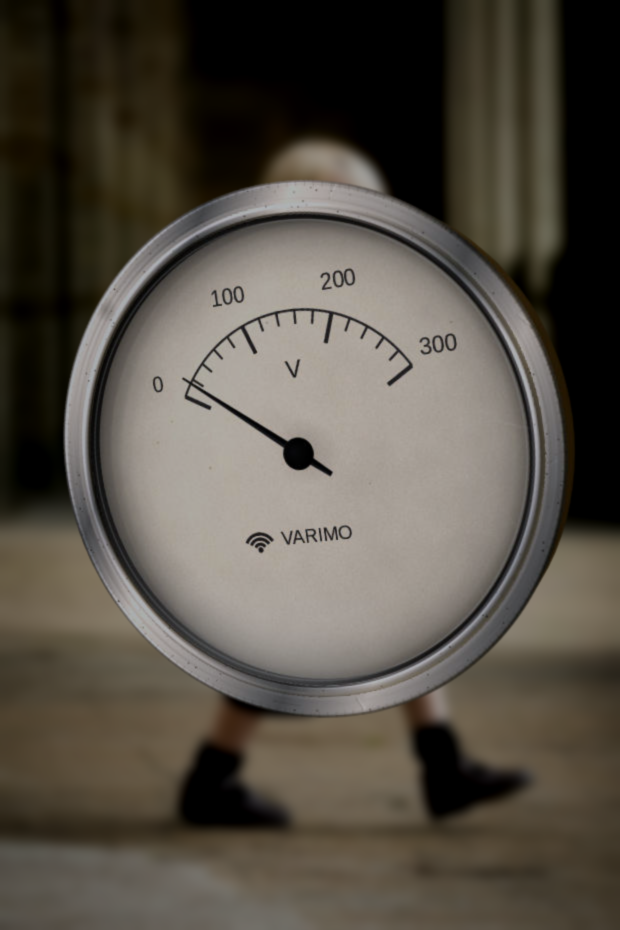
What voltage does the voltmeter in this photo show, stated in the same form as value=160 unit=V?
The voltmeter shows value=20 unit=V
